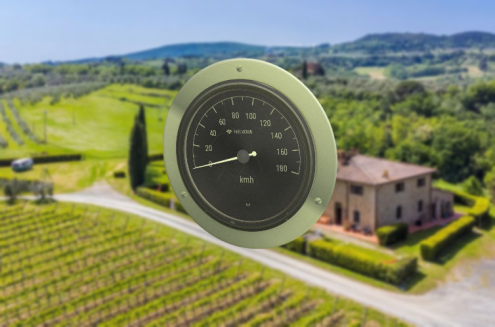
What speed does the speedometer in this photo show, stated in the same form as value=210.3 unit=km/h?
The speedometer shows value=0 unit=km/h
